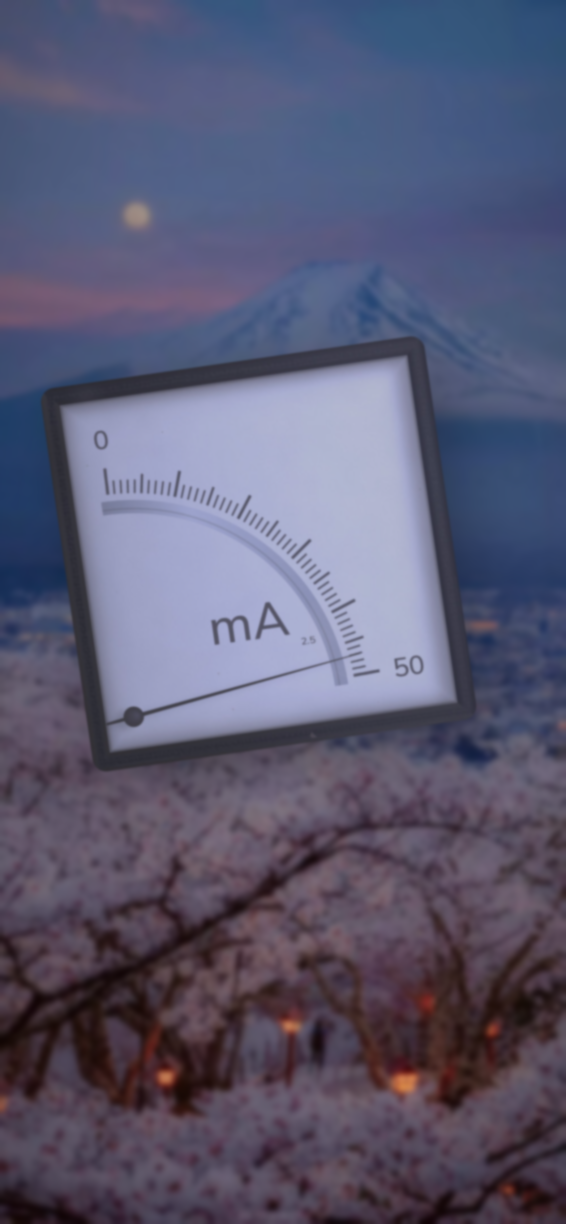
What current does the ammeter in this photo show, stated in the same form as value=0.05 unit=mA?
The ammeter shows value=47 unit=mA
